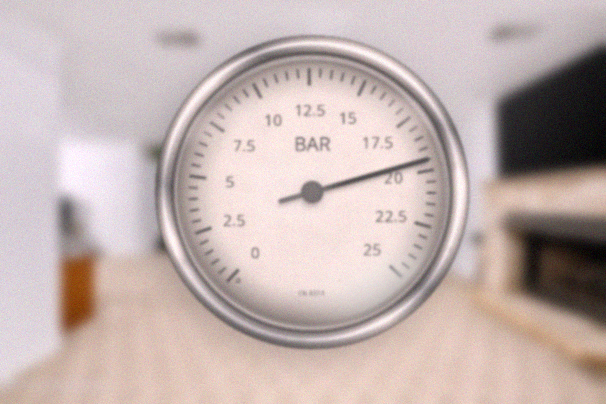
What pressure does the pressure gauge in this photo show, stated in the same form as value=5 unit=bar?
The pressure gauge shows value=19.5 unit=bar
